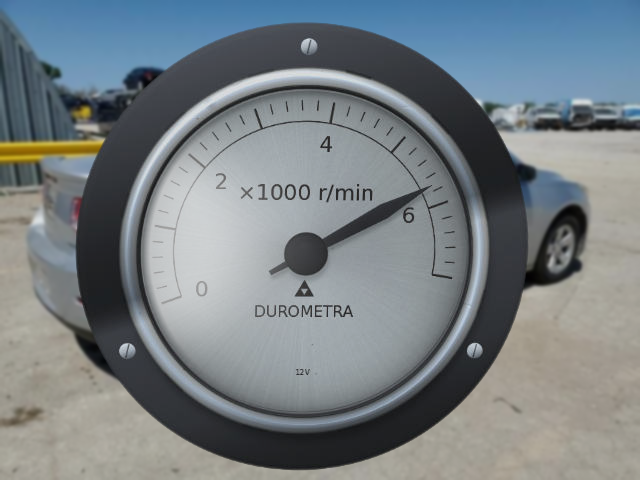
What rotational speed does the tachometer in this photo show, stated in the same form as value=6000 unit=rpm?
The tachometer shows value=5700 unit=rpm
